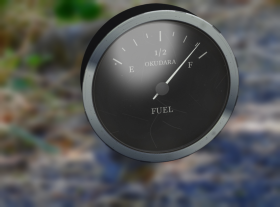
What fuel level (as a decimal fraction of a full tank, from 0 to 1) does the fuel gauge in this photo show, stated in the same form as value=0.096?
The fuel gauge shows value=0.875
